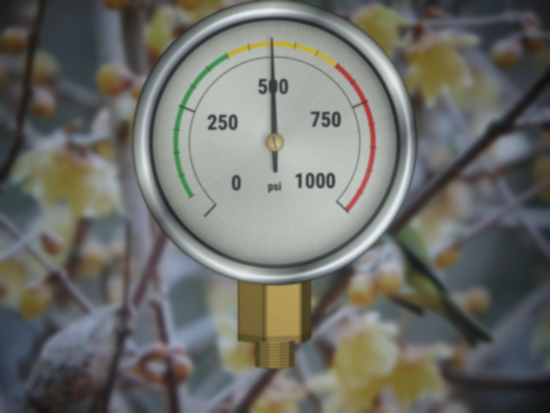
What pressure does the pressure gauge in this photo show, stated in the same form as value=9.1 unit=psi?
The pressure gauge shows value=500 unit=psi
